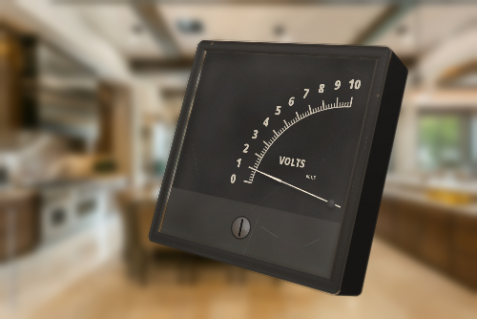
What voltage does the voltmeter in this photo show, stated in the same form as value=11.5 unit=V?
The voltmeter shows value=1 unit=V
